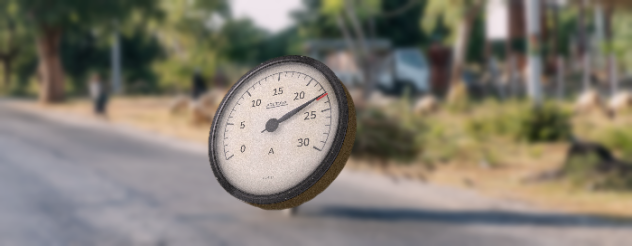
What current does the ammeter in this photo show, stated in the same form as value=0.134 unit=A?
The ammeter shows value=23 unit=A
